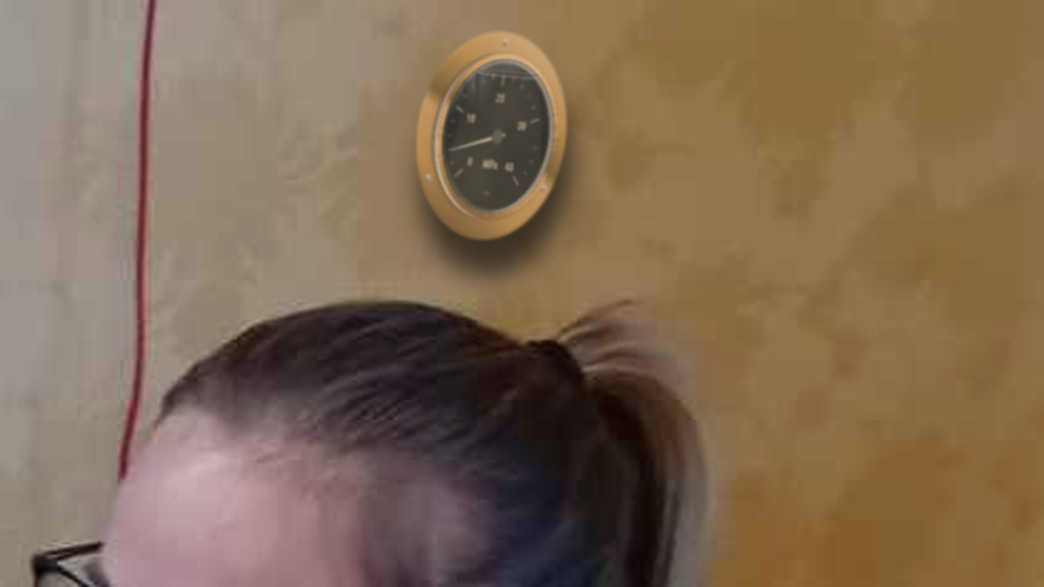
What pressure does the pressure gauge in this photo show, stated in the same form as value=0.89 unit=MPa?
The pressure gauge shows value=4 unit=MPa
